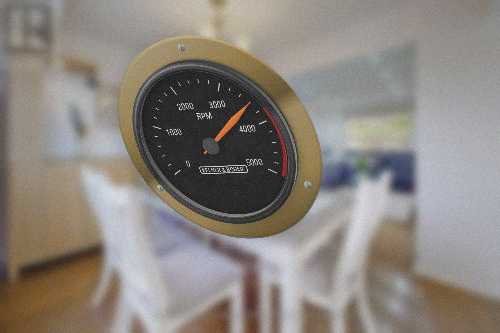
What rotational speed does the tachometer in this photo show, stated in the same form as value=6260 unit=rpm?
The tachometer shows value=3600 unit=rpm
